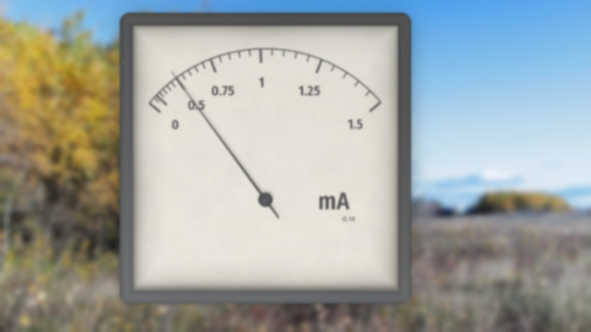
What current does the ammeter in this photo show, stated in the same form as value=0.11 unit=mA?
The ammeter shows value=0.5 unit=mA
